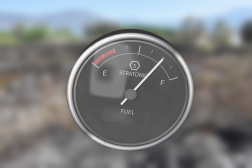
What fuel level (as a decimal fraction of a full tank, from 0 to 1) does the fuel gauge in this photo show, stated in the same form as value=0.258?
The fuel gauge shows value=0.75
